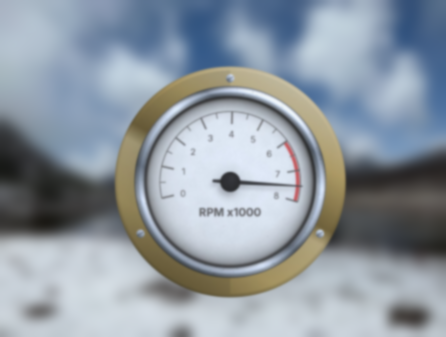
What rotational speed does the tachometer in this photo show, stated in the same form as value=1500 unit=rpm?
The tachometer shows value=7500 unit=rpm
